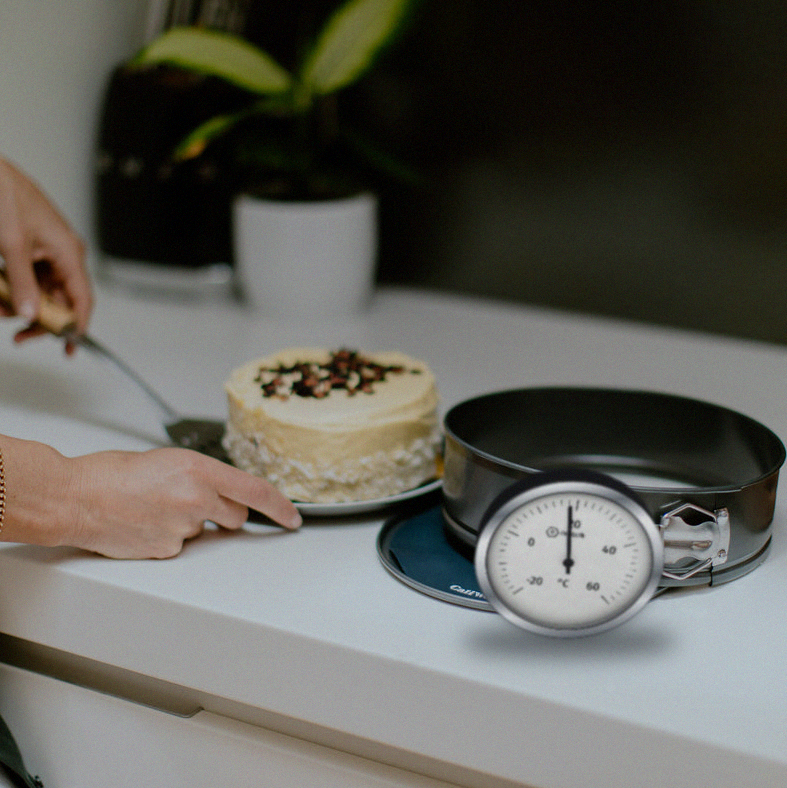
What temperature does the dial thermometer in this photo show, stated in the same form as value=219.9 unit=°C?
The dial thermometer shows value=18 unit=°C
